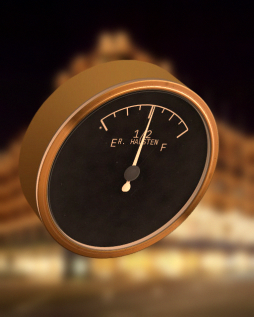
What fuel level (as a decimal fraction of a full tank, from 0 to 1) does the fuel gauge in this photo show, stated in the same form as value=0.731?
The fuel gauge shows value=0.5
